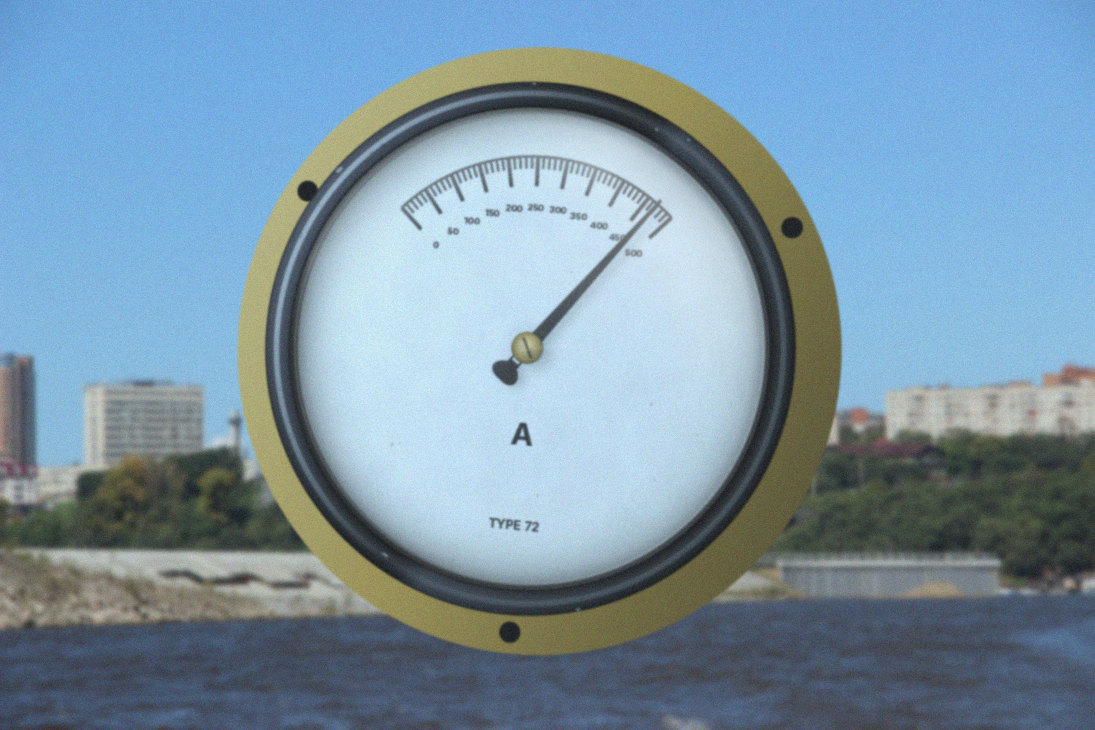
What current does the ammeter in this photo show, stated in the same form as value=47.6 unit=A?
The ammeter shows value=470 unit=A
